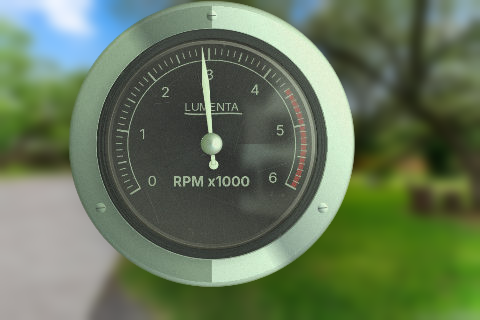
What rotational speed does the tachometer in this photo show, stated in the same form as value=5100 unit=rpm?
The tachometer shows value=2900 unit=rpm
